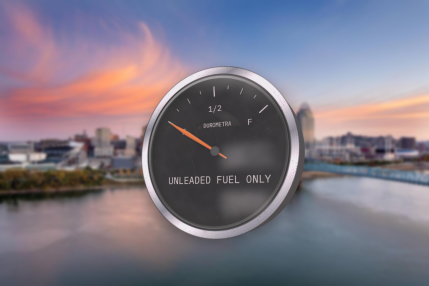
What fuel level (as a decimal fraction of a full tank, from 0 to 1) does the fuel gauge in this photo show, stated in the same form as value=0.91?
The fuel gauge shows value=0
